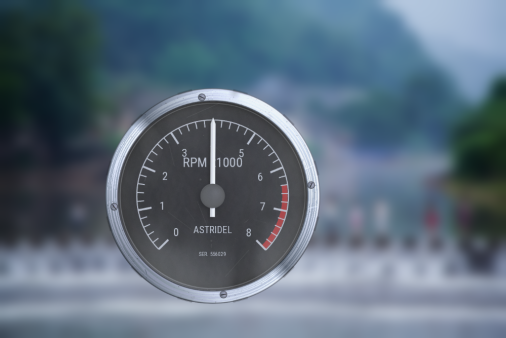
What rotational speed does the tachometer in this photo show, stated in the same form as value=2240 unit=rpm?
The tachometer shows value=4000 unit=rpm
